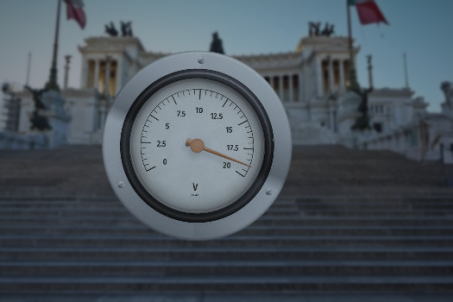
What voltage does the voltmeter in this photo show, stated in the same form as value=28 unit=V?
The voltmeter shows value=19 unit=V
